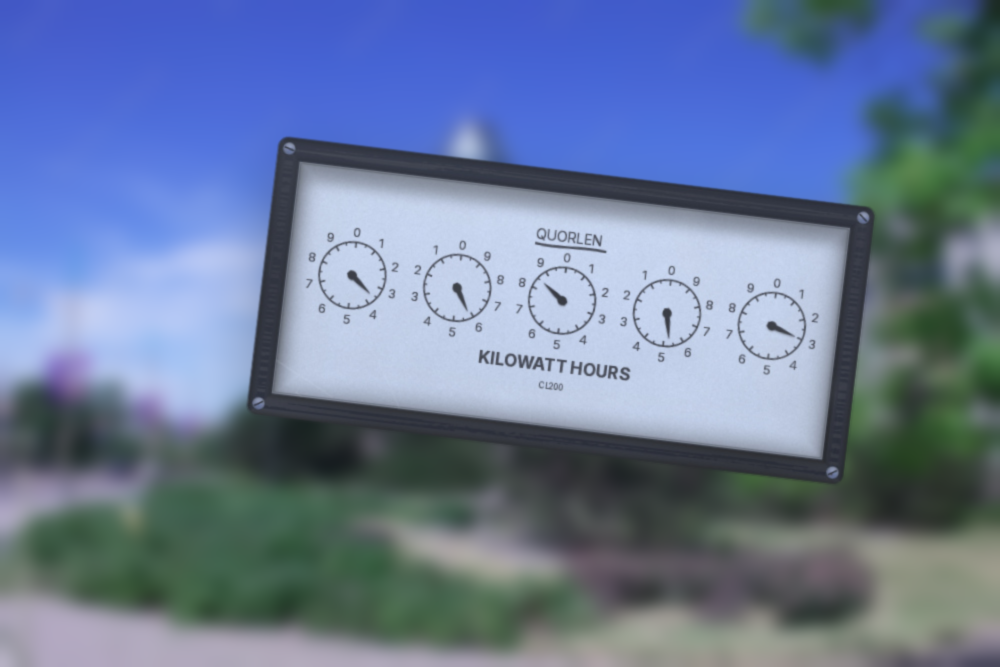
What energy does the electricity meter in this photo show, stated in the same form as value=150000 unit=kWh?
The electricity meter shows value=35853 unit=kWh
